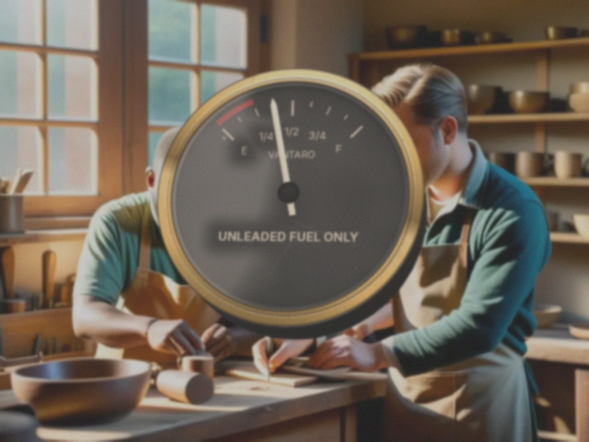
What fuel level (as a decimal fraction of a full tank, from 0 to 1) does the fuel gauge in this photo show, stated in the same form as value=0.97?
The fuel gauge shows value=0.375
